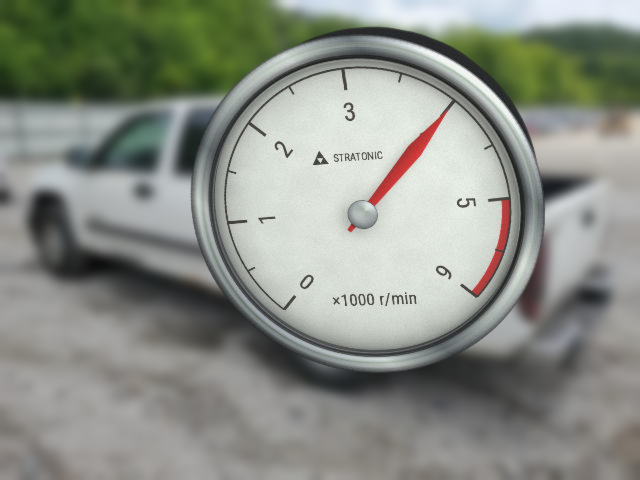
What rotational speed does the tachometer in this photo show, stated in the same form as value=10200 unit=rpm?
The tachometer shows value=4000 unit=rpm
